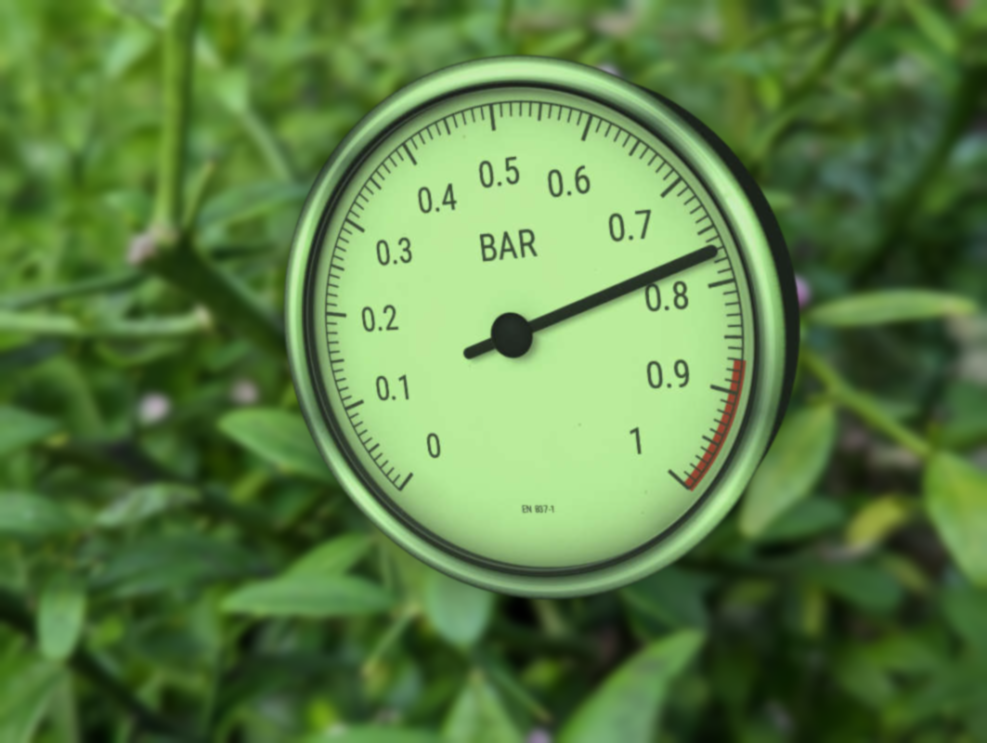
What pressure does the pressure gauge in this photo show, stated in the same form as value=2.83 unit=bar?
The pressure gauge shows value=0.77 unit=bar
